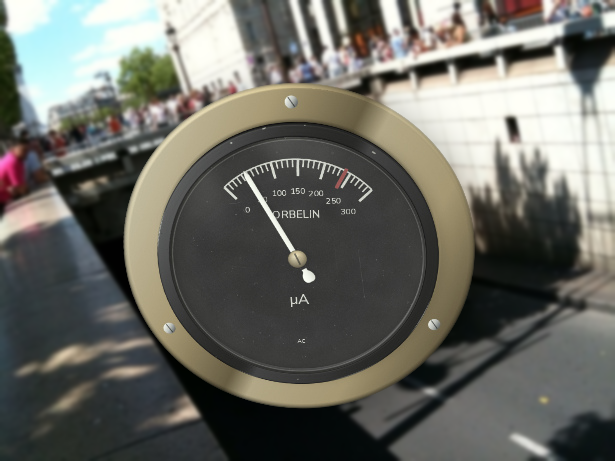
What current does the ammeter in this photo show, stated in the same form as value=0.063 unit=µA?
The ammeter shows value=50 unit=µA
